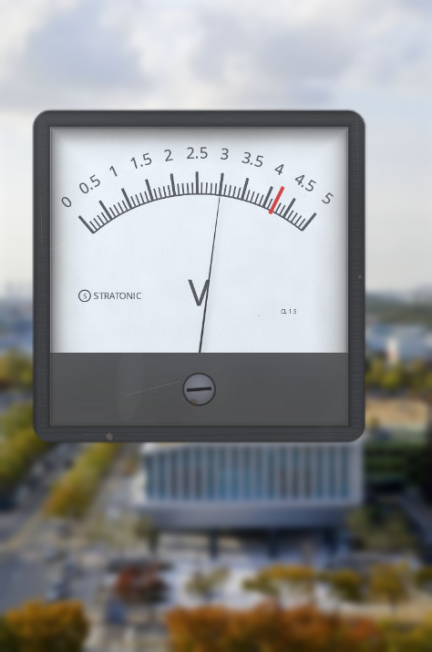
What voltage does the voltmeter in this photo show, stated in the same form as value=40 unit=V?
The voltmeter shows value=3 unit=V
